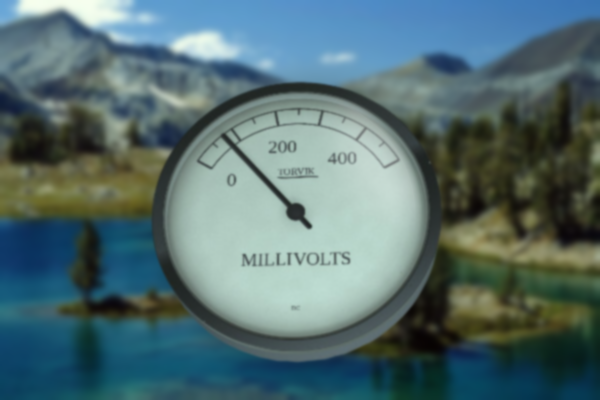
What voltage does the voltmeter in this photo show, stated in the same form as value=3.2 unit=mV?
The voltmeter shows value=75 unit=mV
